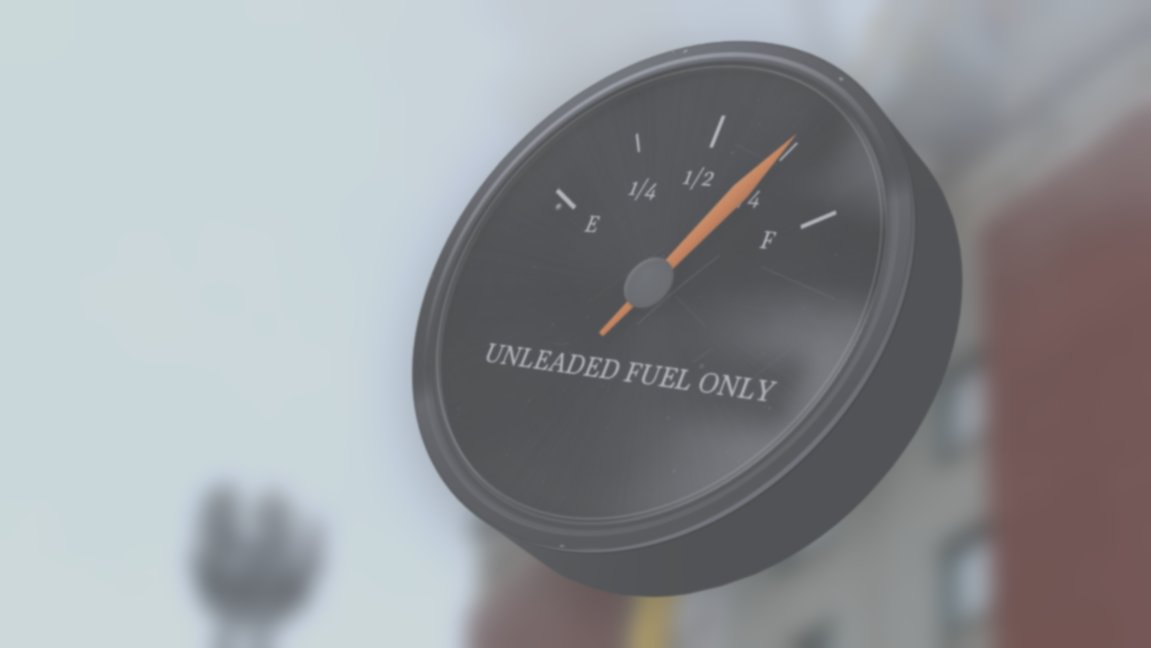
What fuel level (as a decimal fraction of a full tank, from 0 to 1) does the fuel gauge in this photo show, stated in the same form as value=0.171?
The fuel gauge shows value=0.75
